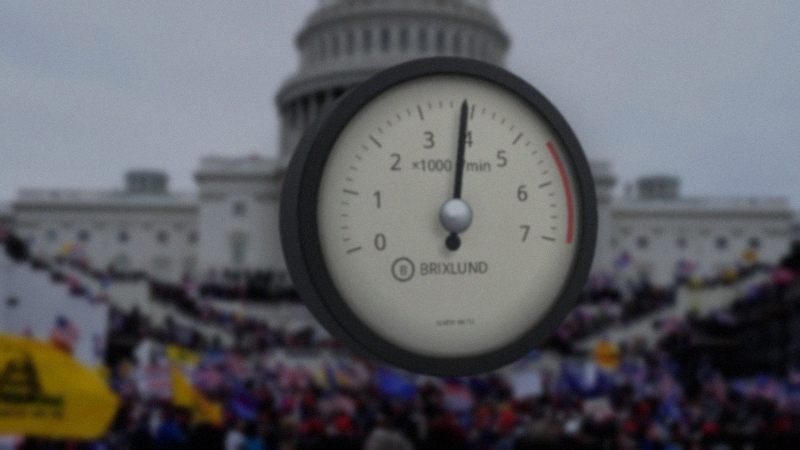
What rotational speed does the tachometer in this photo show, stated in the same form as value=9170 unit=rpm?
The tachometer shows value=3800 unit=rpm
